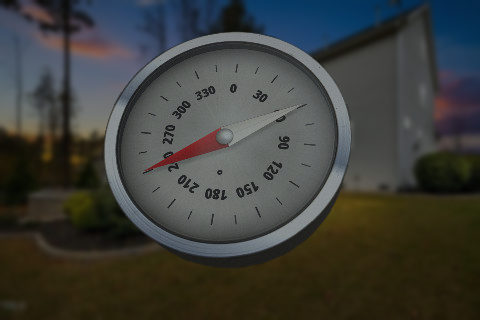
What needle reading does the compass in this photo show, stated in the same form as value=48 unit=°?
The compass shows value=240 unit=°
